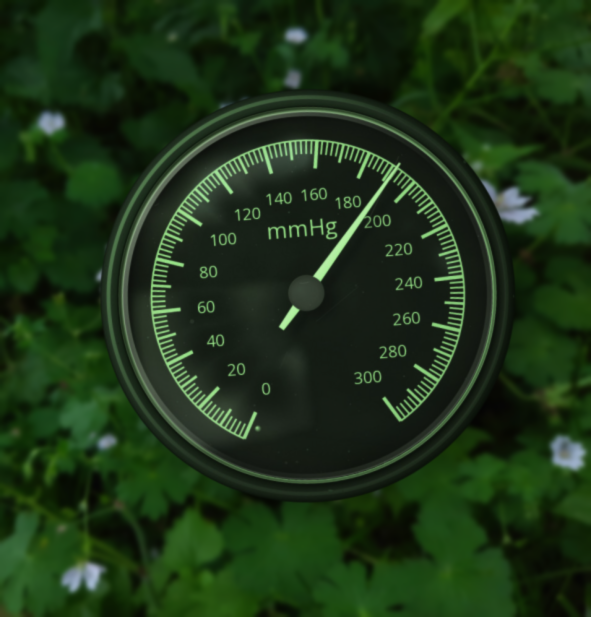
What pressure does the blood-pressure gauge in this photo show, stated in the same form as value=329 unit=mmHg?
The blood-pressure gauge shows value=192 unit=mmHg
